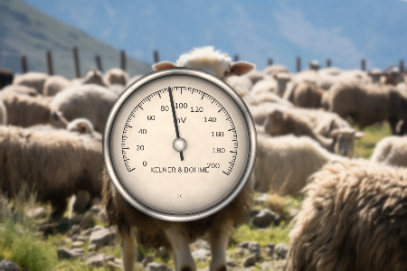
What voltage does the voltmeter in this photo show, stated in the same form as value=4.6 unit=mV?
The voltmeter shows value=90 unit=mV
